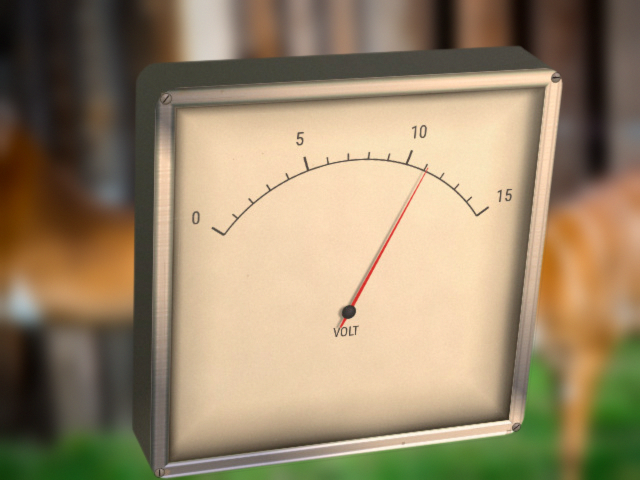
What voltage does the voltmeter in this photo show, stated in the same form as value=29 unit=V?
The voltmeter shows value=11 unit=V
